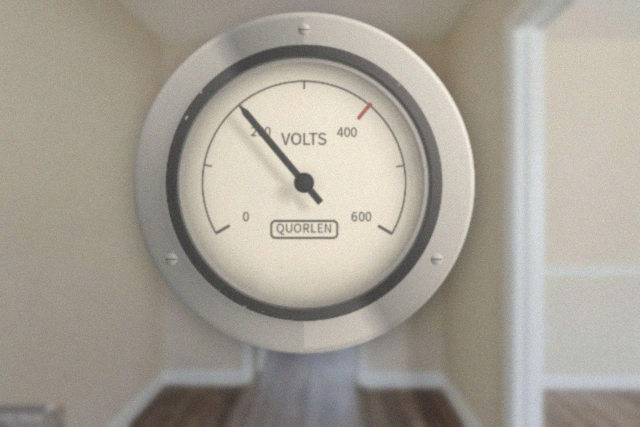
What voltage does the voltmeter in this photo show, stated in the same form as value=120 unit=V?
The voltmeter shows value=200 unit=V
